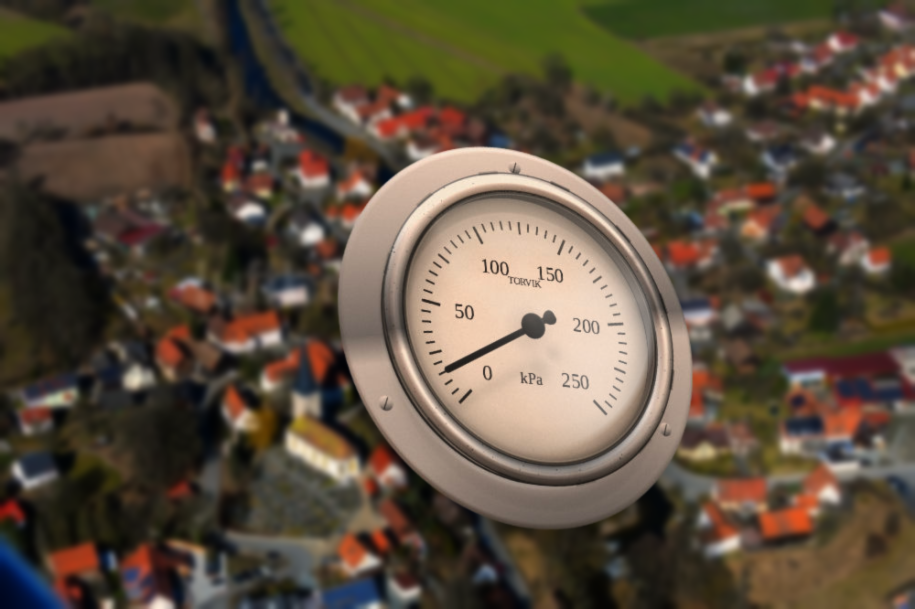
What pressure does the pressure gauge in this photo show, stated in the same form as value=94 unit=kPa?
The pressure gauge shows value=15 unit=kPa
